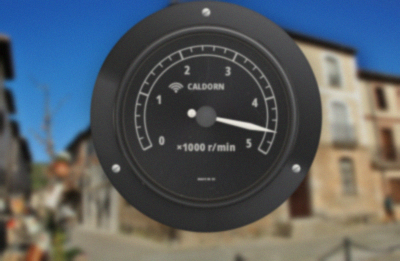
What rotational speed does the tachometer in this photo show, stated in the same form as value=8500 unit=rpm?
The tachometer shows value=4600 unit=rpm
